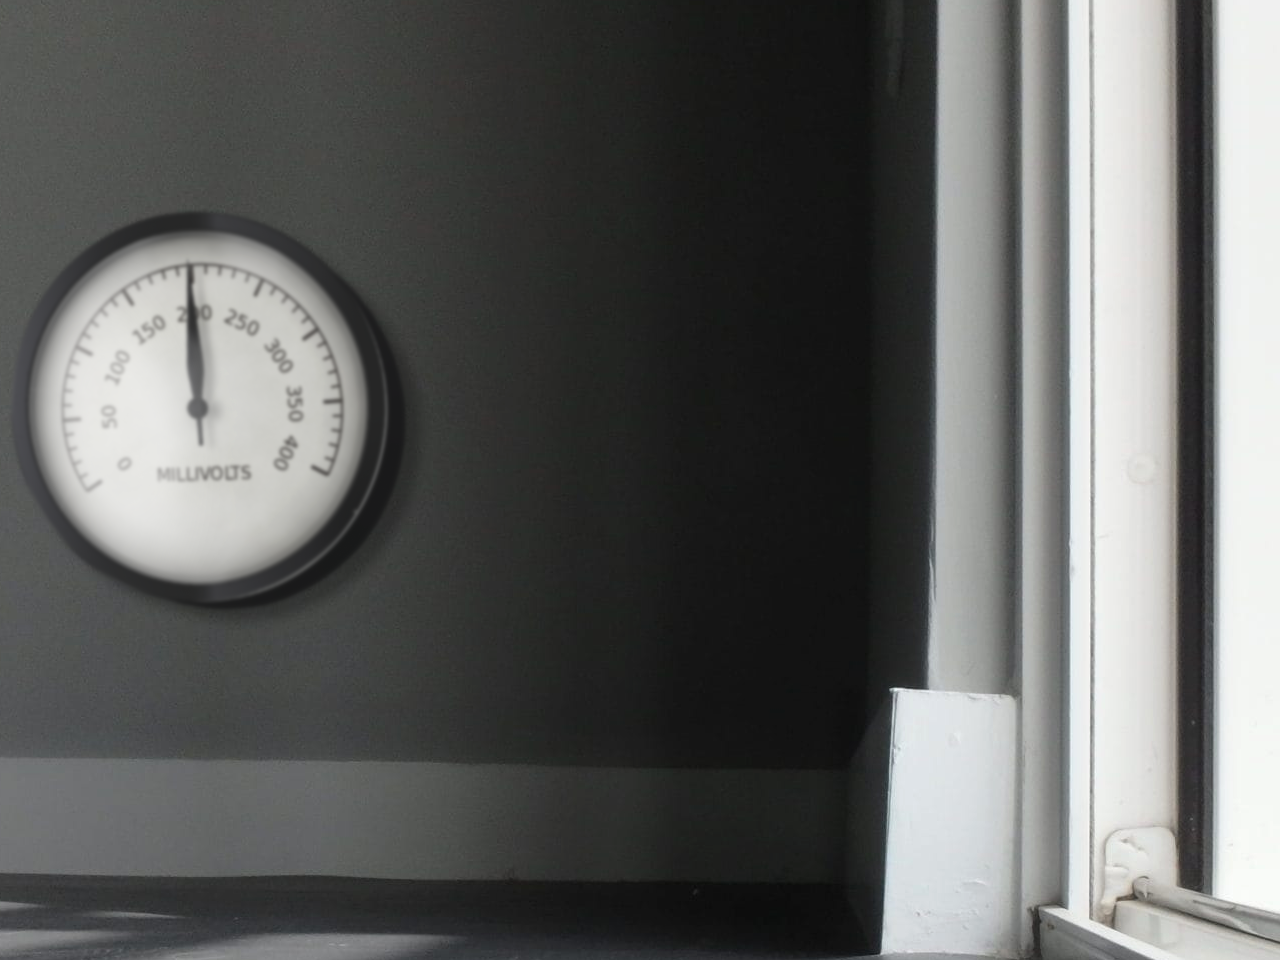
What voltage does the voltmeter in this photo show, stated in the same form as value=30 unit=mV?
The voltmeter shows value=200 unit=mV
